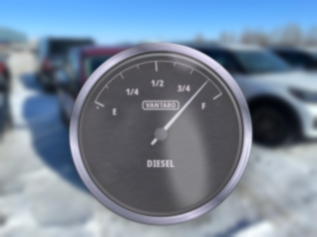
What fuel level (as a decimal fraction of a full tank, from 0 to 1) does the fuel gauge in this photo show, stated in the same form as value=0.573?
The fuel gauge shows value=0.875
